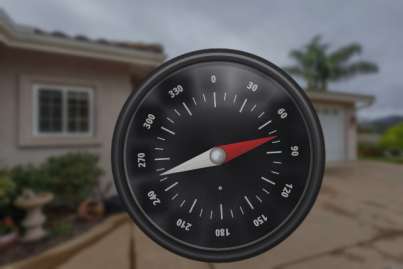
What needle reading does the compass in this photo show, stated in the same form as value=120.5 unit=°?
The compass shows value=75 unit=°
